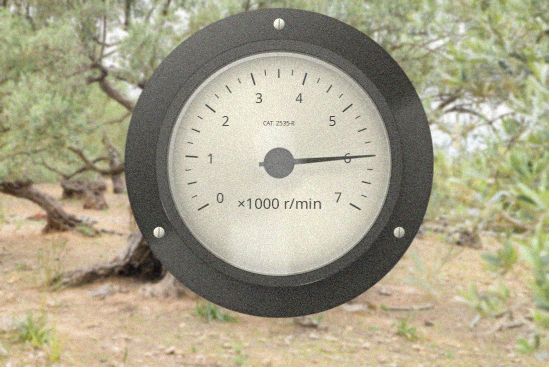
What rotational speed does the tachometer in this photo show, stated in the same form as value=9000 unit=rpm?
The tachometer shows value=6000 unit=rpm
